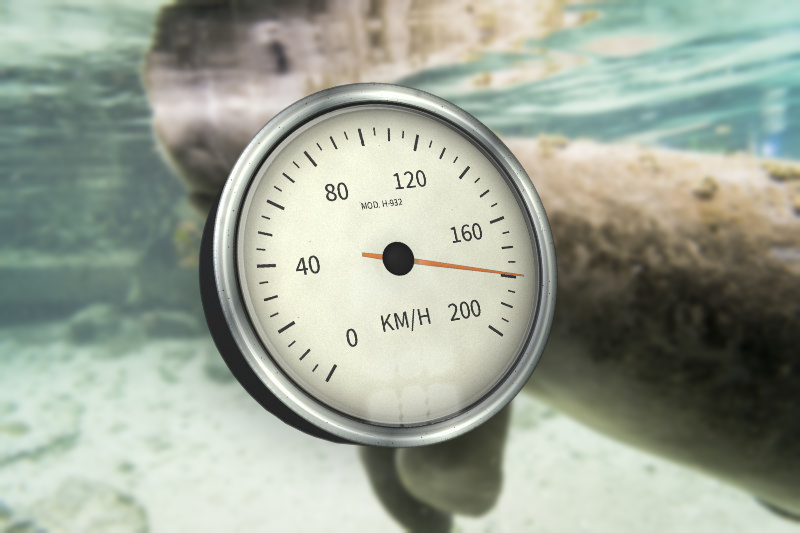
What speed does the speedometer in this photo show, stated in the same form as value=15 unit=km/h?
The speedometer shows value=180 unit=km/h
